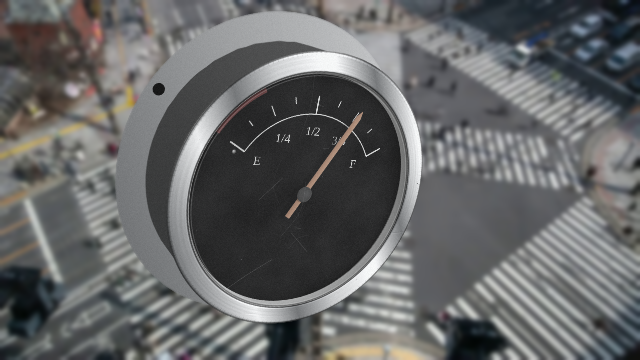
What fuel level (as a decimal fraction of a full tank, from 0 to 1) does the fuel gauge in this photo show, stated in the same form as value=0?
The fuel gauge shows value=0.75
